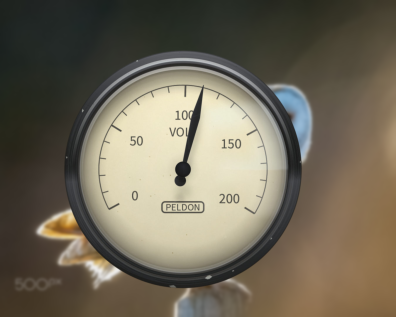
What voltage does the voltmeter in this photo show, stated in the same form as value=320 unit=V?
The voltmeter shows value=110 unit=V
